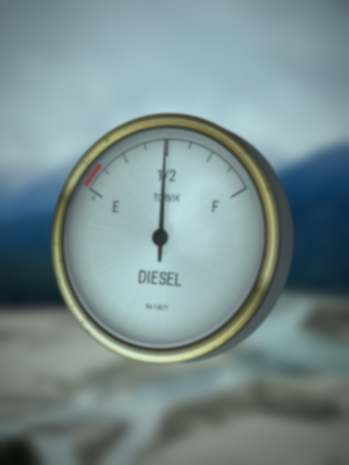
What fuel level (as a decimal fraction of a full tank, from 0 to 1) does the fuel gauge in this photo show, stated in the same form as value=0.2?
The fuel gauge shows value=0.5
